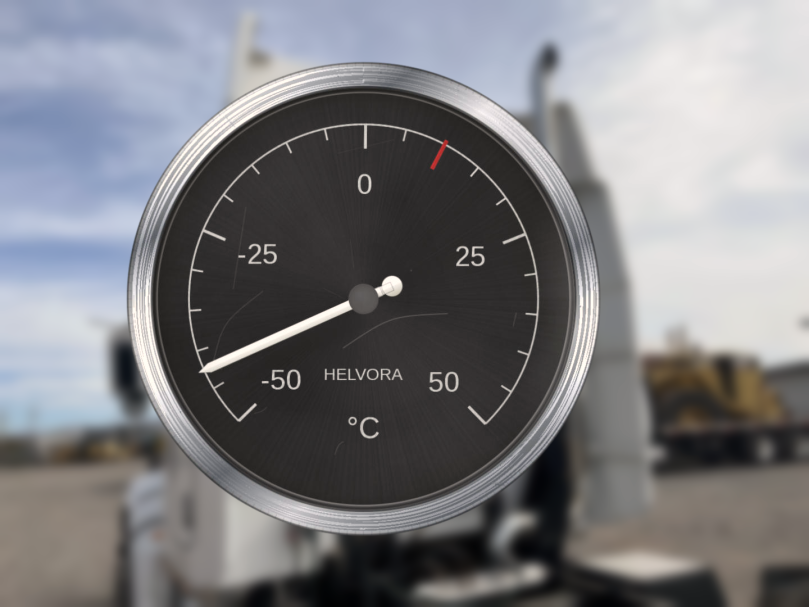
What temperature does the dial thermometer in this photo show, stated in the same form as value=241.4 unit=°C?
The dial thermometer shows value=-42.5 unit=°C
